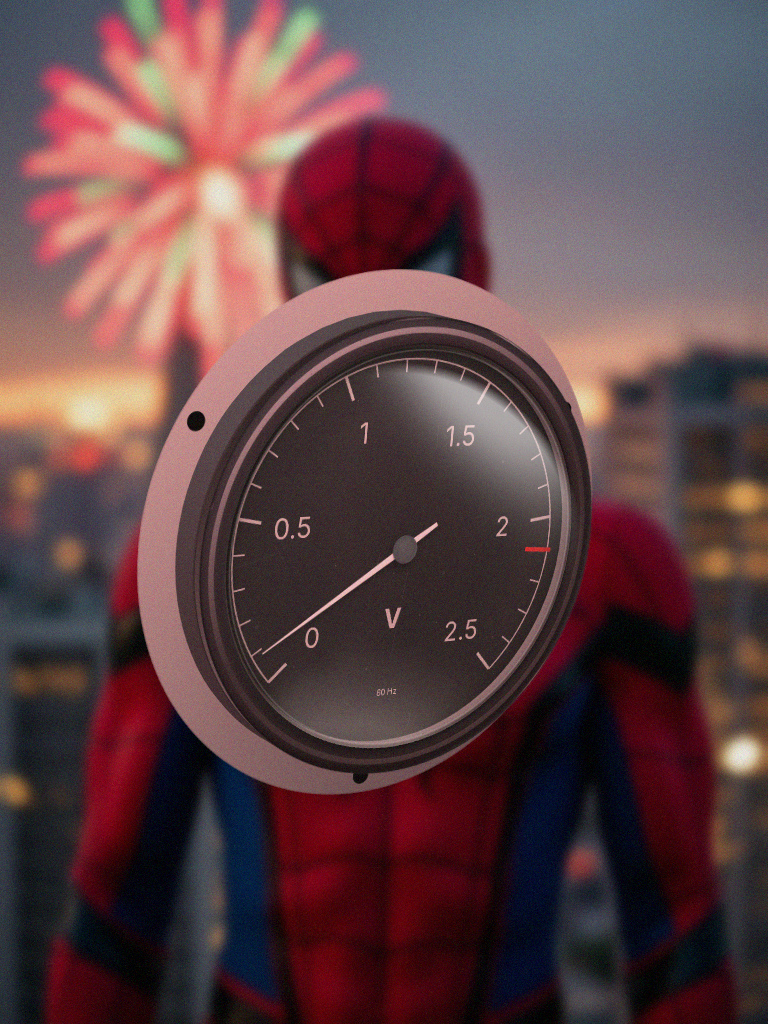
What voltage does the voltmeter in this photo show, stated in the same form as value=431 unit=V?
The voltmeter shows value=0.1 unit=V
